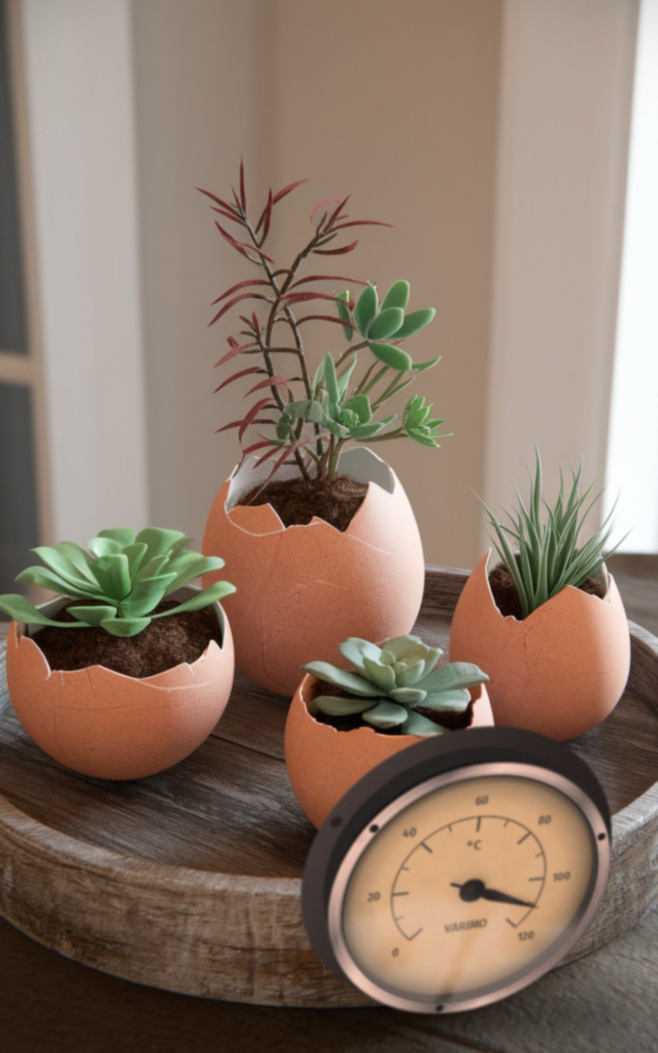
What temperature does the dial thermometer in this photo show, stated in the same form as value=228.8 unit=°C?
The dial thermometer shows value=110 unit=°C
